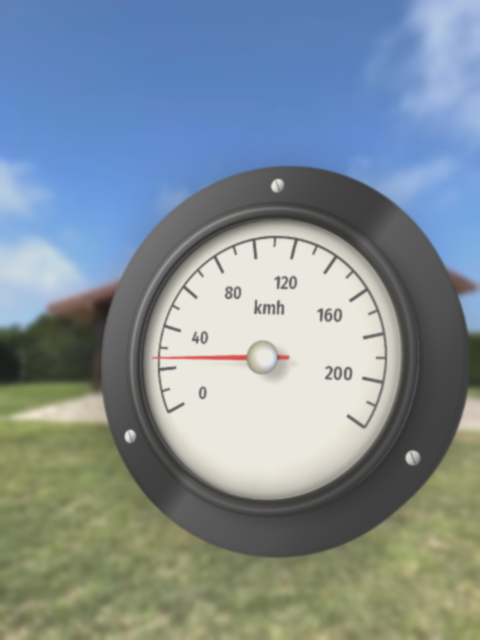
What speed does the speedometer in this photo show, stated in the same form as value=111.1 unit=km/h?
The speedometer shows value=25 unit=km/h
